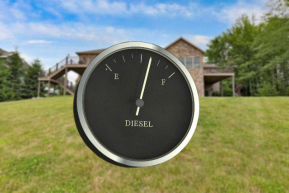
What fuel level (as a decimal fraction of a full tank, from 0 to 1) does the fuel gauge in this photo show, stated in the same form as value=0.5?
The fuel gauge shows value=0.625
